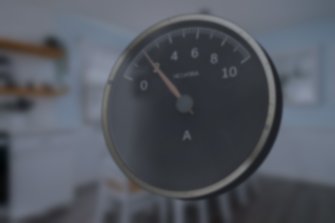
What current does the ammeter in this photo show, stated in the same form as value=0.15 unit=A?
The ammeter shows value=2 unit=A
